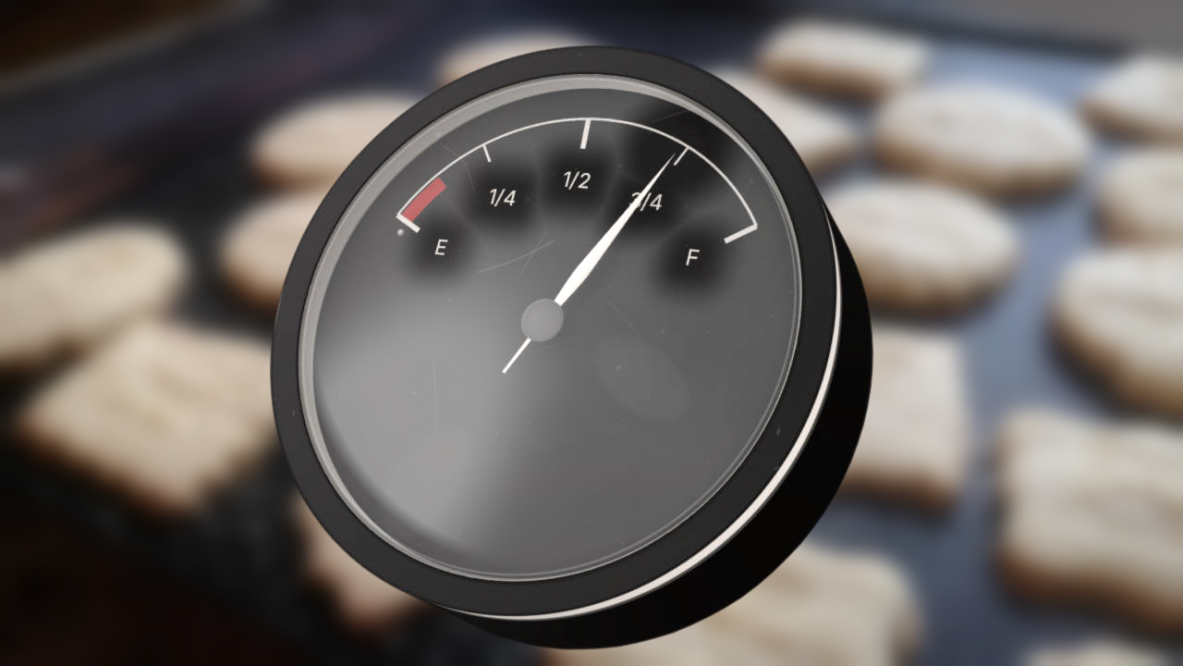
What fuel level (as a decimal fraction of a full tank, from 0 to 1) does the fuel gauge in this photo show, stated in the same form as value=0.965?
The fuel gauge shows value=0.75
